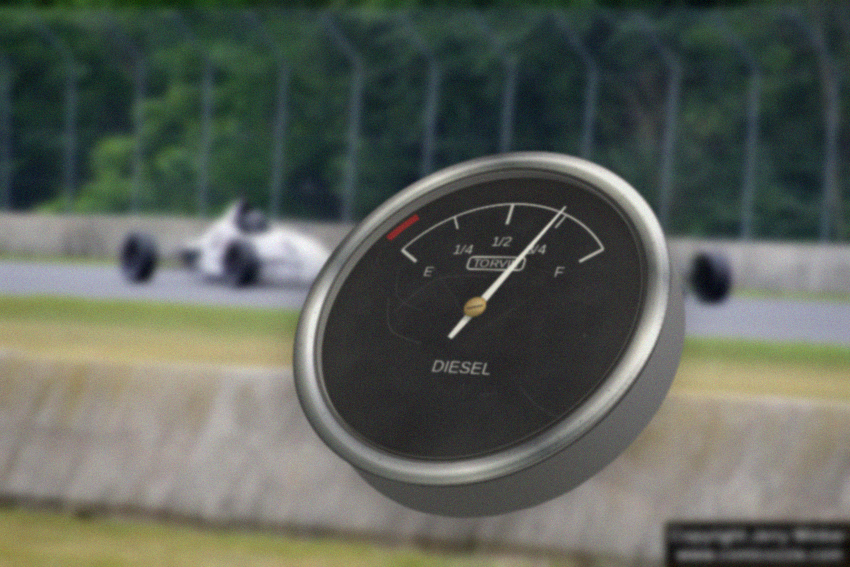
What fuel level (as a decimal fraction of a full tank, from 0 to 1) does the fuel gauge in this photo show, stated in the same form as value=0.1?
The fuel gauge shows value=0.75
